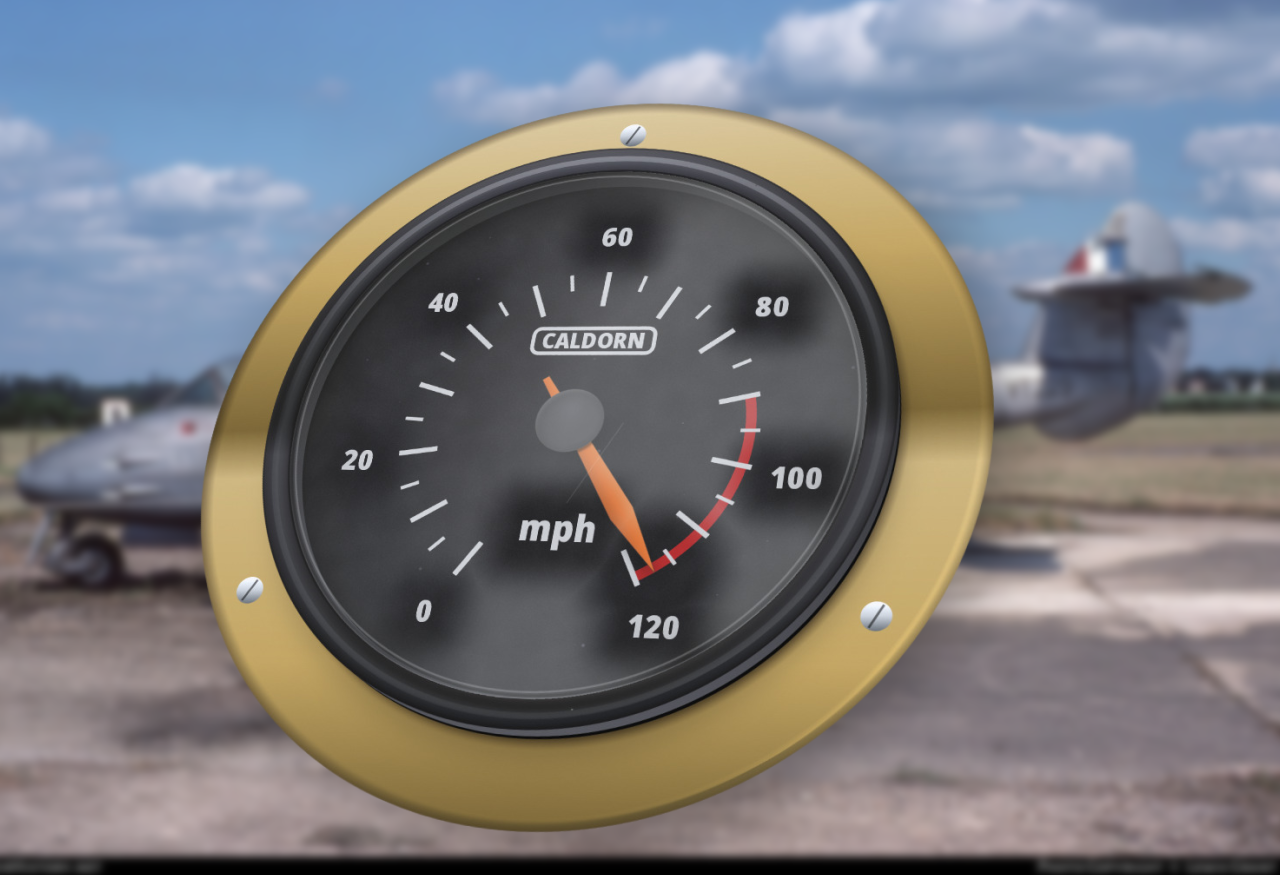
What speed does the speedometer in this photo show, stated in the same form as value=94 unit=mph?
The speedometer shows value=117.5 unit=mph
